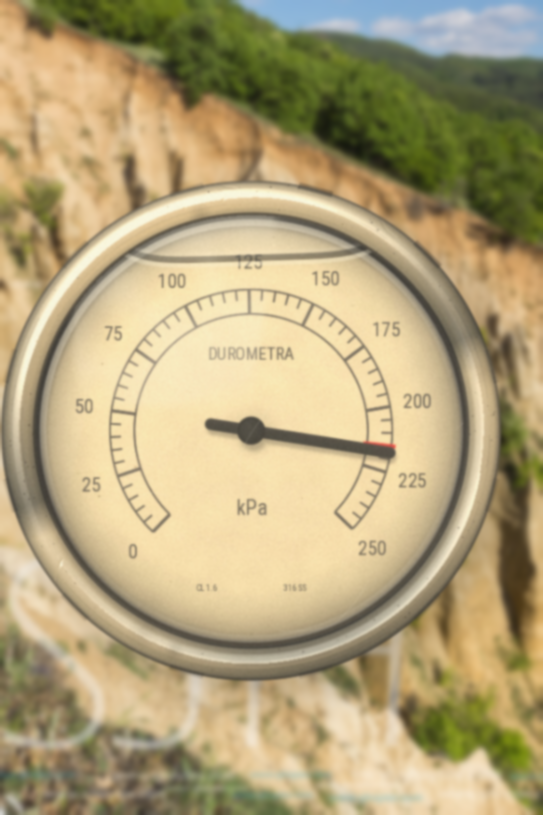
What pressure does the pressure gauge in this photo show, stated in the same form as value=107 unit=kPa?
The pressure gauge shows value=217.5 unit=kPa
